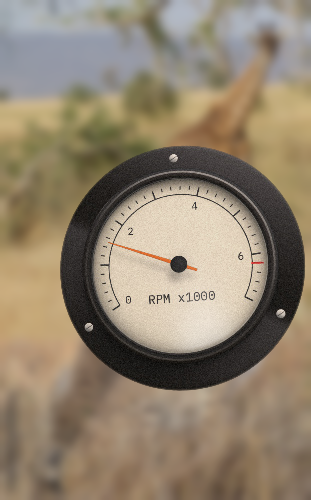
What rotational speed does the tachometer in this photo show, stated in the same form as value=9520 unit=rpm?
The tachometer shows value=1500 unit=rpm
